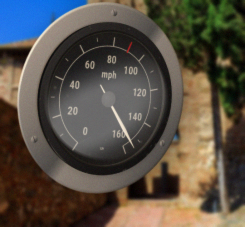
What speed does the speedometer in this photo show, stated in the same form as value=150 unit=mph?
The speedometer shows value=155 unit=mph
